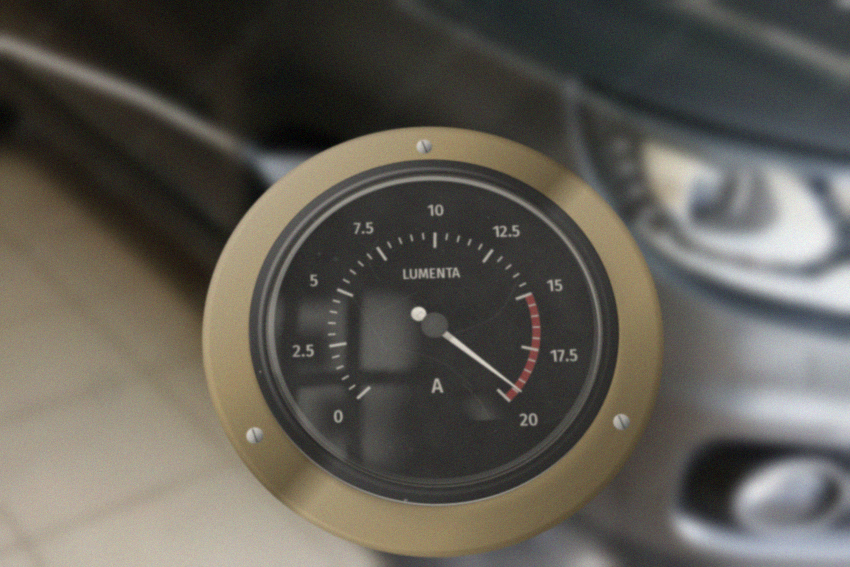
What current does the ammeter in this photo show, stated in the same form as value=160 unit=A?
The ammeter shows value=19.5 unit=A
